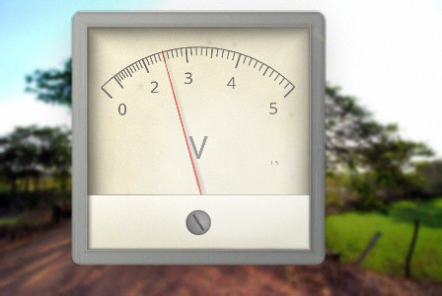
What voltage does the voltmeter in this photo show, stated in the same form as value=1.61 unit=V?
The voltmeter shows value=2.5 unit=V
